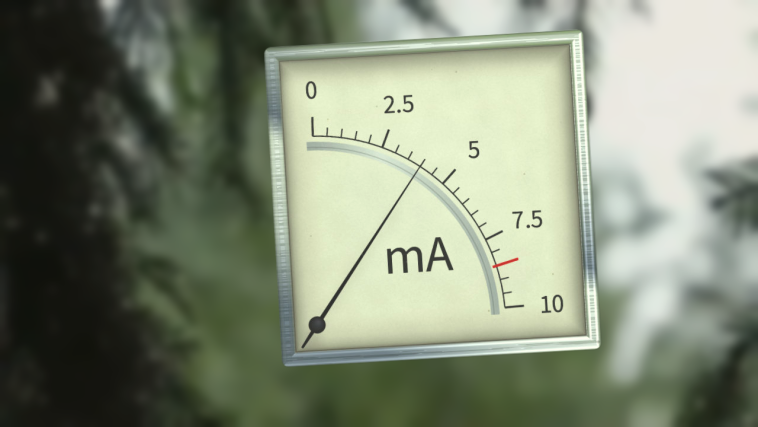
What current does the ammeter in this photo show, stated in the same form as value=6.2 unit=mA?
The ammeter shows value=4 unit=mA
